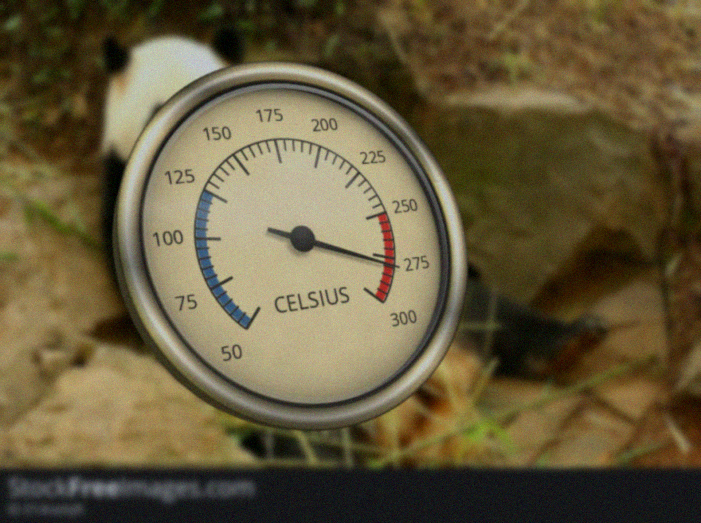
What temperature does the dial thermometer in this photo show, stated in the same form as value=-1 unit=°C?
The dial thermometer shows value=280 unit=°C
